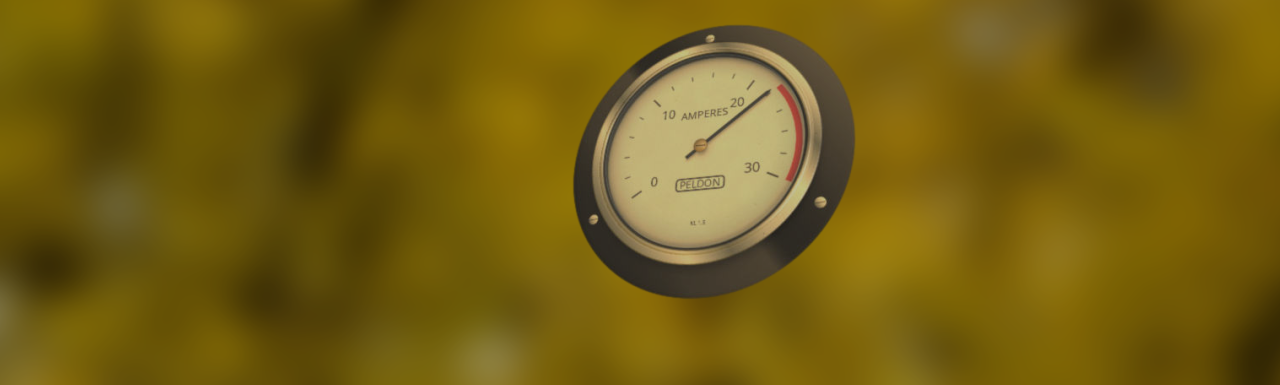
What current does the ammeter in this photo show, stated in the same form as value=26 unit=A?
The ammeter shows value=22 unit=A
